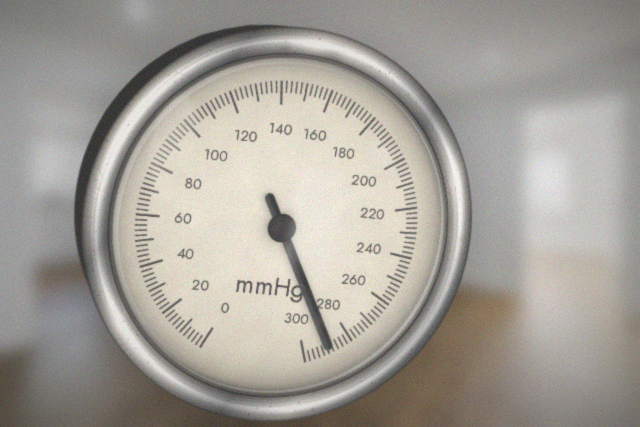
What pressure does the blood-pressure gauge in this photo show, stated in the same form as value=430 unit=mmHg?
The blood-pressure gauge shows value=290 unit=mmHg
